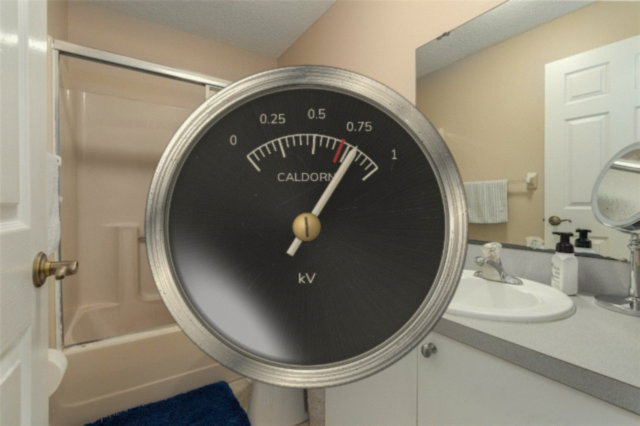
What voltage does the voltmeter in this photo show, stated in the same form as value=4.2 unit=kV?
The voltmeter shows value=0.8 unit=kV
